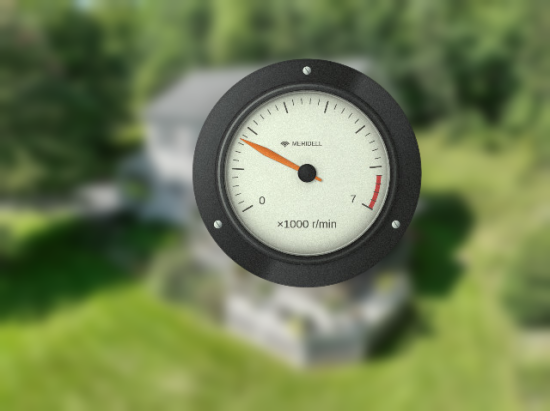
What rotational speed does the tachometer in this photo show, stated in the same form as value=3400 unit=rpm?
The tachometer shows value=1700 unit=rpm
